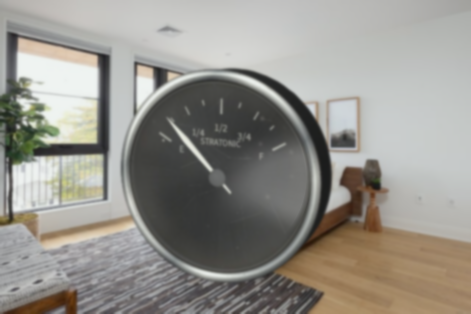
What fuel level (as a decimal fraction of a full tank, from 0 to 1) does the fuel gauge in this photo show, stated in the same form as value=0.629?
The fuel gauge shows value=0.125
